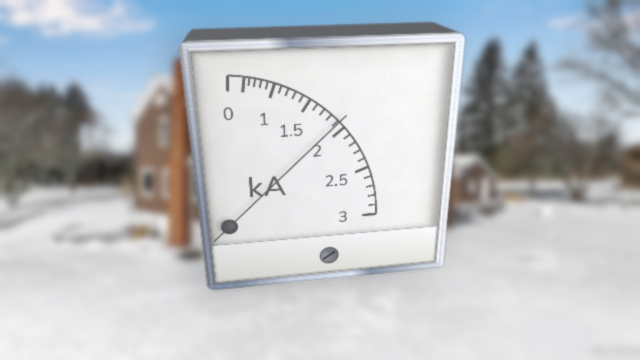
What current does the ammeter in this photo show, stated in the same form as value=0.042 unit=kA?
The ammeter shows value=1.9 unit=kA
